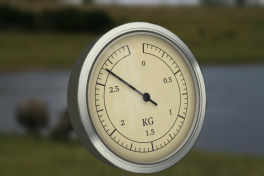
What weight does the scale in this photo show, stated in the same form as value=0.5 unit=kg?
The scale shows value=2.65 unit=kg
